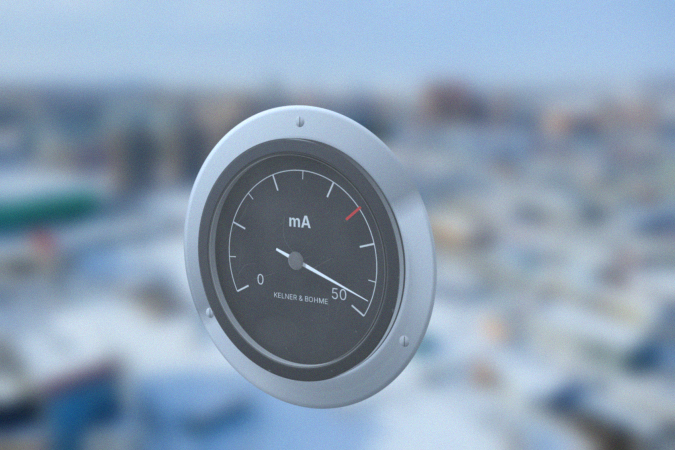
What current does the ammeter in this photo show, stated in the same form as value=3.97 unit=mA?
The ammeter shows value=47.5 unit=mA
